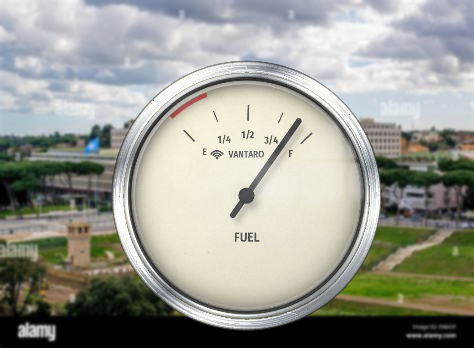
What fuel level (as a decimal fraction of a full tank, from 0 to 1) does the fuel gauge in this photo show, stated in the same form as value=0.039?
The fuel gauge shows value=0.875
